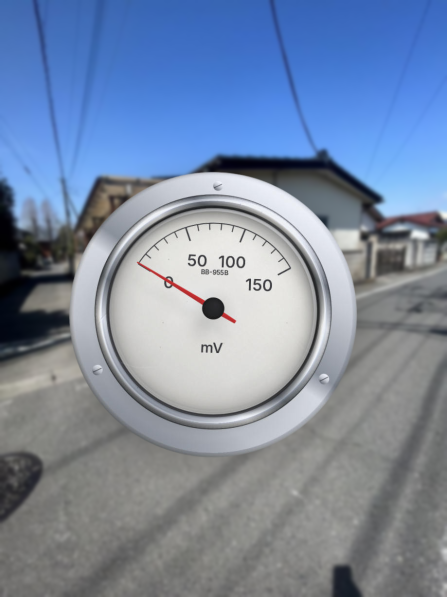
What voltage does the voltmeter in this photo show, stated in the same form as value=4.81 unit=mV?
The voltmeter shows value=0 unit=mV
